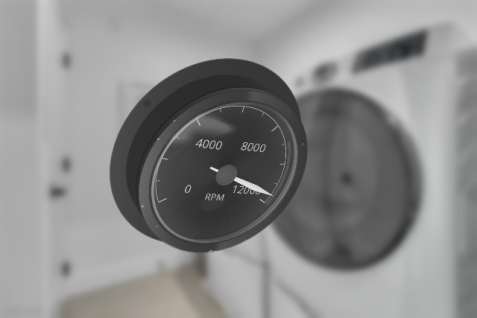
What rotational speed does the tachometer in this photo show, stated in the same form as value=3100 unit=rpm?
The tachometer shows value=11500 unit=rpm
